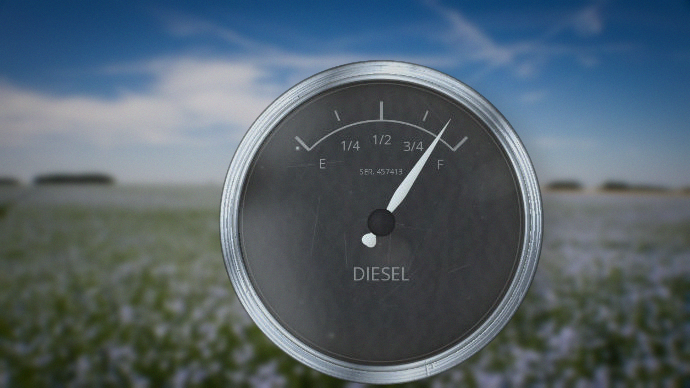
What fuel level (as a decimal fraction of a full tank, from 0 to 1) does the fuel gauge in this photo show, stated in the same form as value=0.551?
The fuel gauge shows value=0.875
